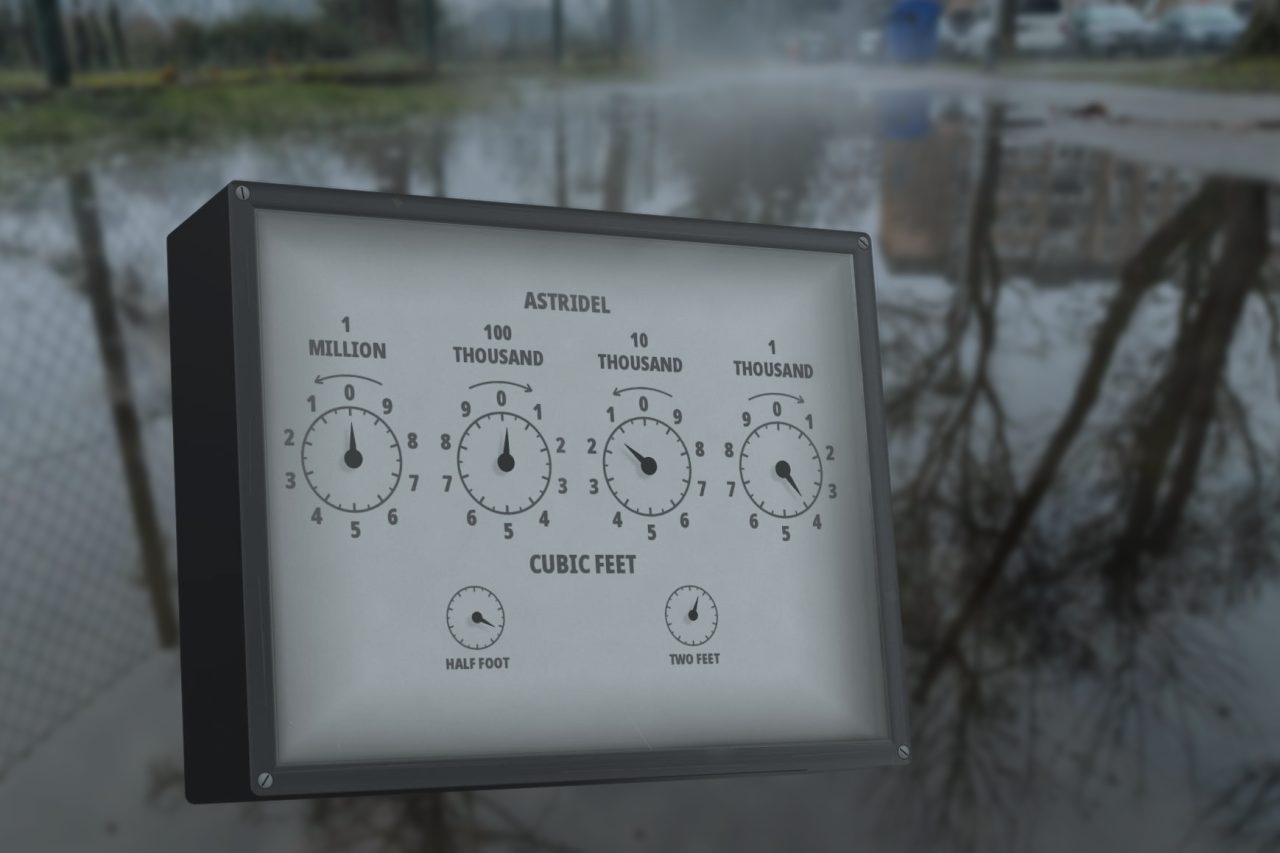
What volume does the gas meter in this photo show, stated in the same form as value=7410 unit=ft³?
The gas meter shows value=1400 unit=ft³
